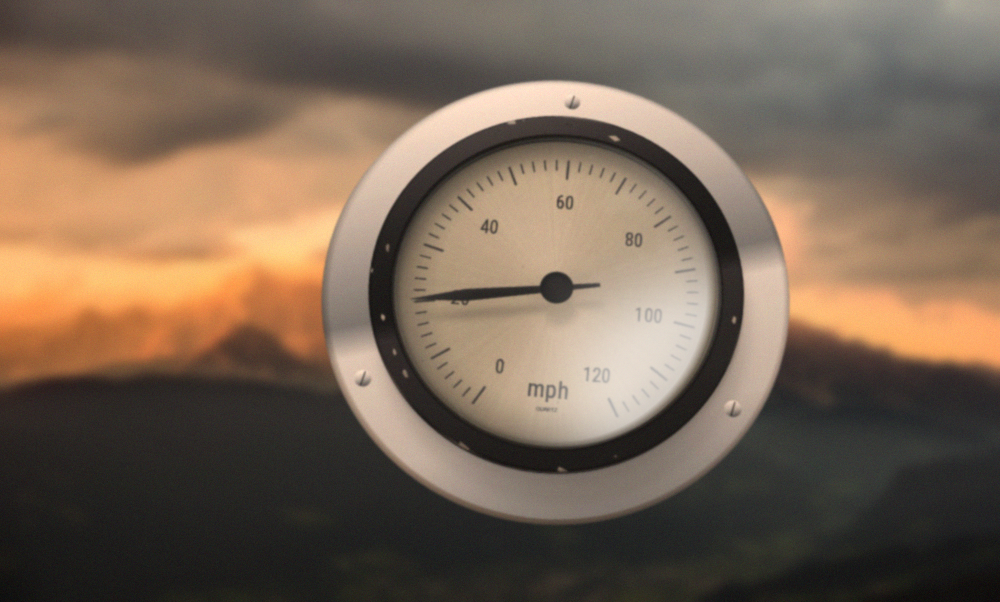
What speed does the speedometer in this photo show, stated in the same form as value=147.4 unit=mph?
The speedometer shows value=20 unit=mph
